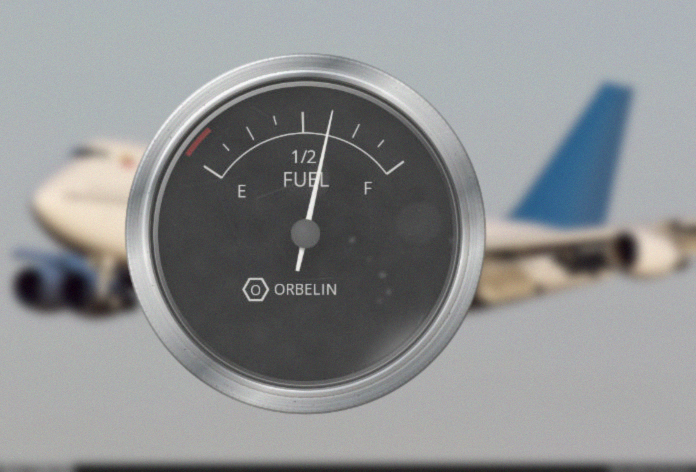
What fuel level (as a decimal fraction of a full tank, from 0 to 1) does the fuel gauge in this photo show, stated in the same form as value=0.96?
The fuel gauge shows value=0.625
